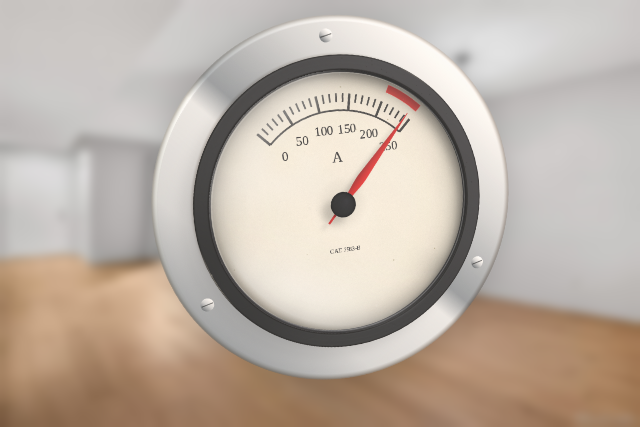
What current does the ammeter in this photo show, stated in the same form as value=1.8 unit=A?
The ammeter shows value=240 unit=A
